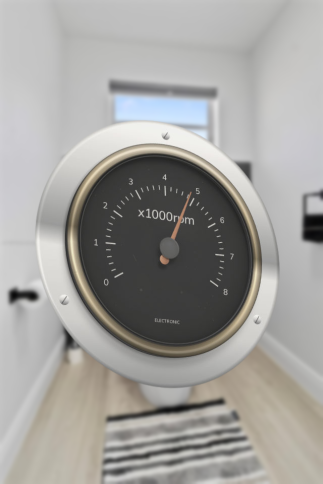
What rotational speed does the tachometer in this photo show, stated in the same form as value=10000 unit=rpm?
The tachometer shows value=4800 unit=rpm
